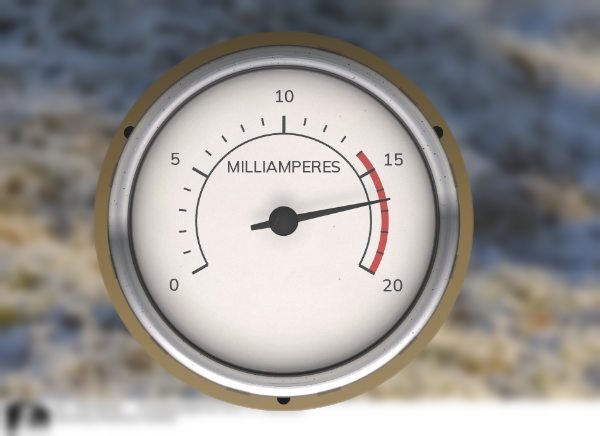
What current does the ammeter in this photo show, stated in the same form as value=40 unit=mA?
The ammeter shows value=16.5 unit=mA
